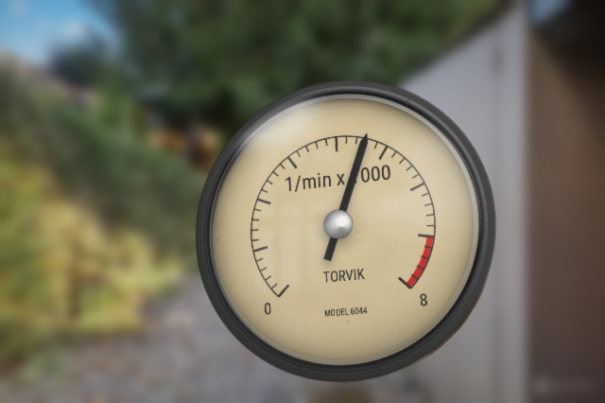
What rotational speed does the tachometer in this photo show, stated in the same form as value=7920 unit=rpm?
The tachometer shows value=4600 unit=rpm
